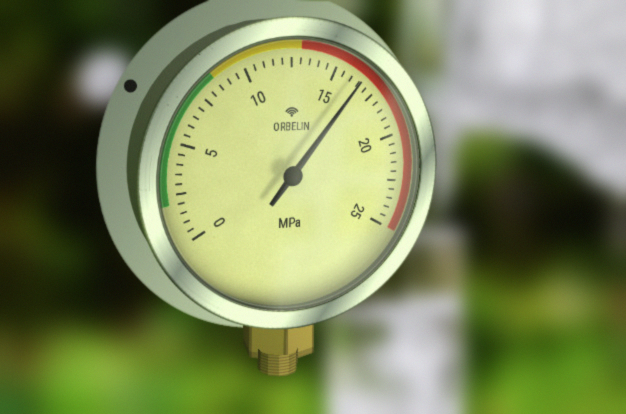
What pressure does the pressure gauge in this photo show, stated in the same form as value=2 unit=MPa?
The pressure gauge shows value=16.5 unit=MPa
